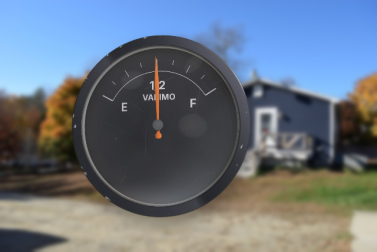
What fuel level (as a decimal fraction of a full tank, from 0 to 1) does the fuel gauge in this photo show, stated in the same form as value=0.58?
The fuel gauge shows value=0.5
